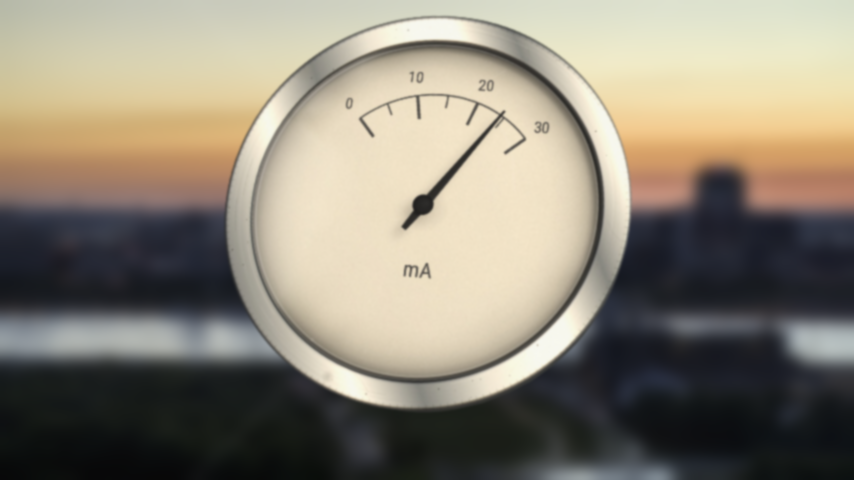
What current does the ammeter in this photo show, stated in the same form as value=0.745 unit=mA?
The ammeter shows value=25 unit=mA
